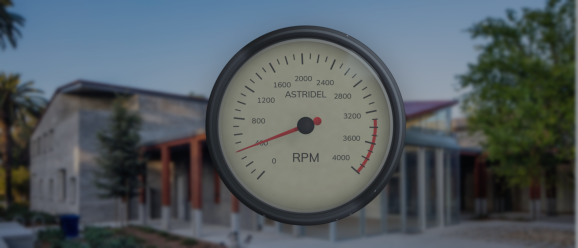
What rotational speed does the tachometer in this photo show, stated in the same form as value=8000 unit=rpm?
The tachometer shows value=400 unit=rpm
